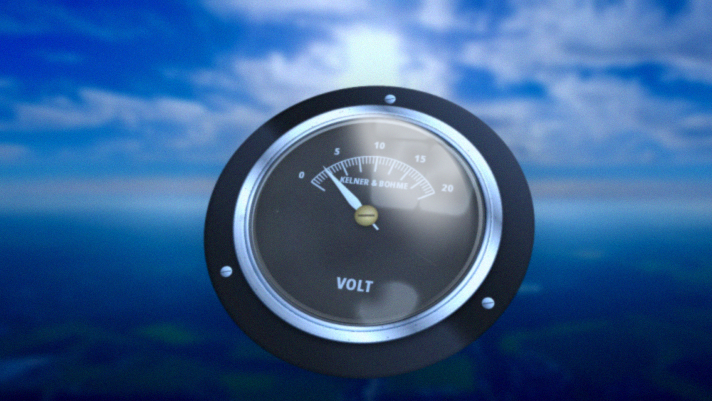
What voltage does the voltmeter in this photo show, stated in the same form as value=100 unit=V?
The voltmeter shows value=2.5 unit=V
